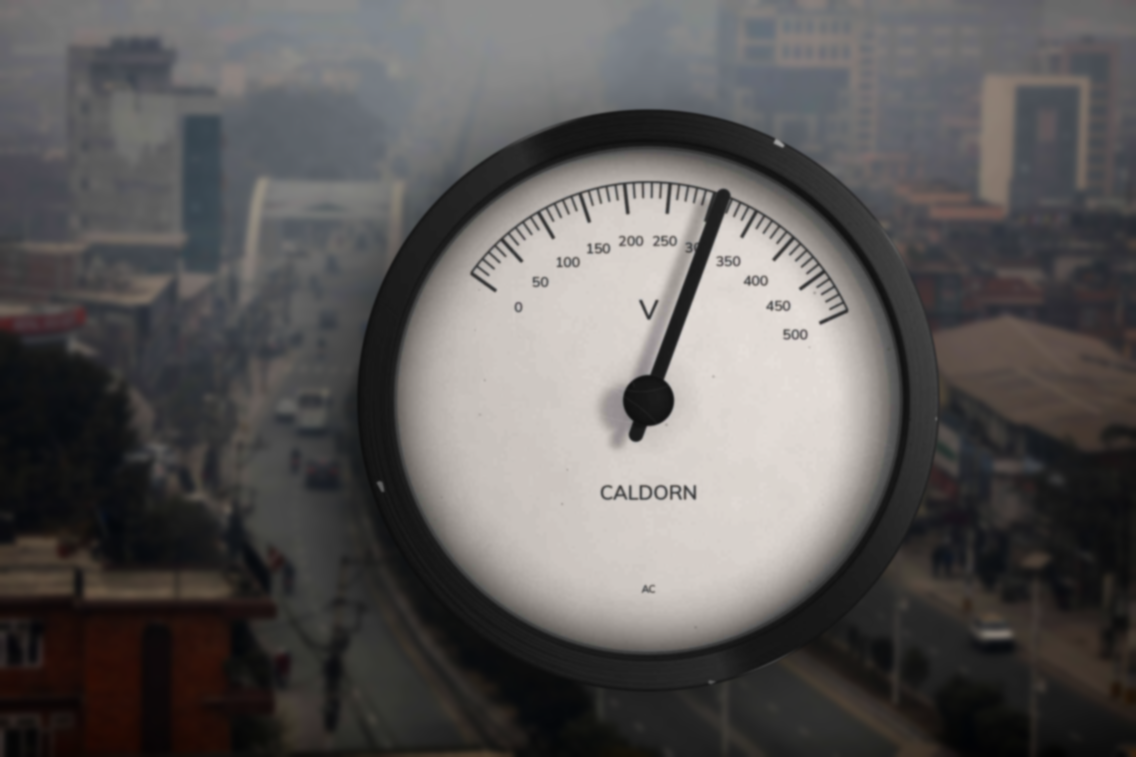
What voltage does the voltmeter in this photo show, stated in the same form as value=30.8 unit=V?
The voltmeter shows value=310 unit=V
